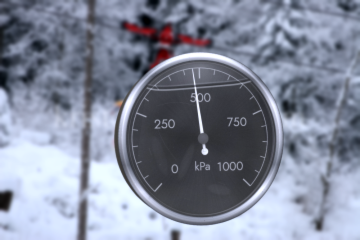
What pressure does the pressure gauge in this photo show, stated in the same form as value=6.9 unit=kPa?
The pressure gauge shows value=475 unit=kPa
